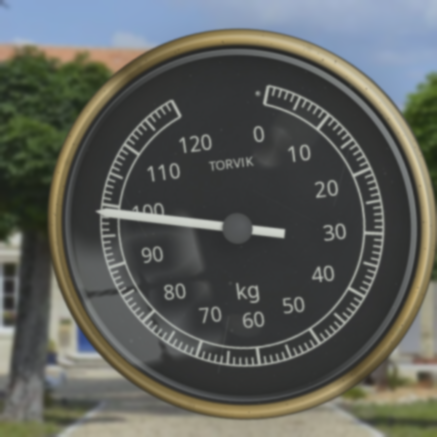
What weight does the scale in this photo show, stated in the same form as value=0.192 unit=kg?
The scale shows value=99 unit=kg
